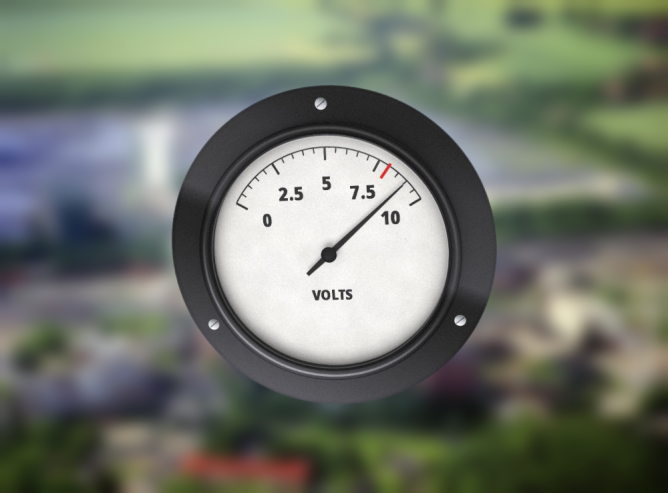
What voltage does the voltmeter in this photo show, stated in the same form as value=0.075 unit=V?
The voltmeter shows value=9 unit=V
